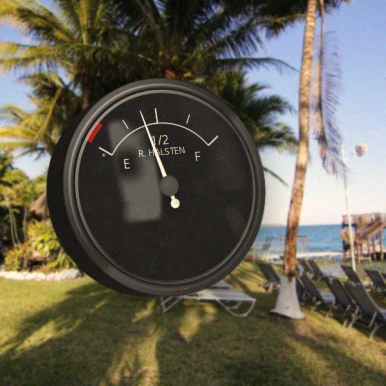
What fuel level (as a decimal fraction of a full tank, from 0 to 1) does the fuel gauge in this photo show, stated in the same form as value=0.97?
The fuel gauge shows value=0.375
